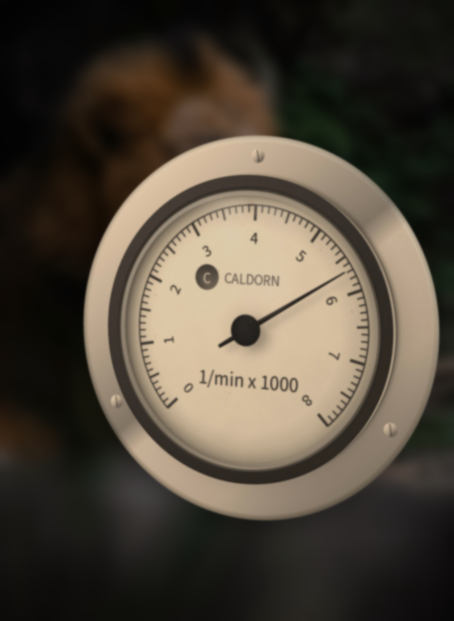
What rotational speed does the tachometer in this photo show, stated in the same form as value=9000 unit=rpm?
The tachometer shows value=5700 unit=rpm
